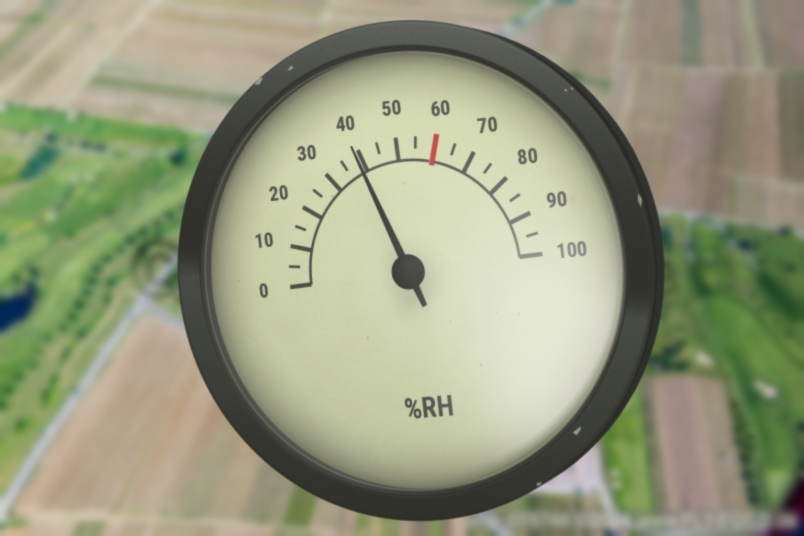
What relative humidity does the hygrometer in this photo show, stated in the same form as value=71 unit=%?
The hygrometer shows value=40 unit=%
